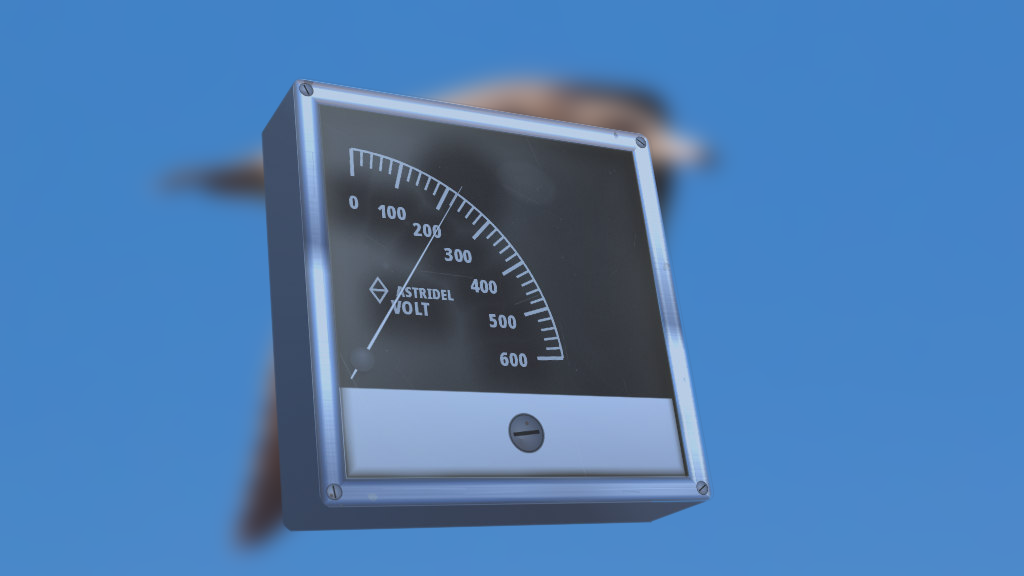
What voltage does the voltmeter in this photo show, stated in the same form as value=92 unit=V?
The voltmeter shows value=220 unit=V
